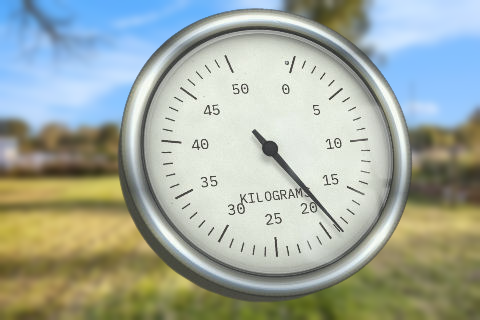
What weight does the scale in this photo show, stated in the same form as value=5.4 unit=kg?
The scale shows value=19 unit=kg
